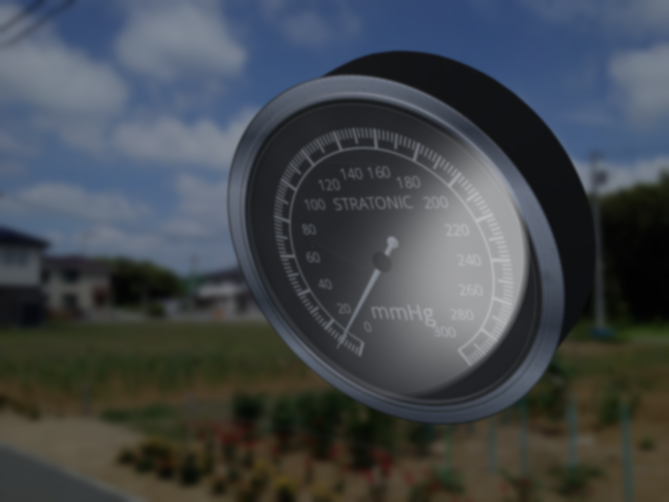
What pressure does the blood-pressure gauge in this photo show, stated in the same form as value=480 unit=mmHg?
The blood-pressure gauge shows value=10 unit=mmHg
